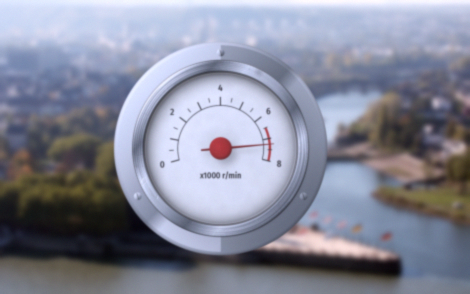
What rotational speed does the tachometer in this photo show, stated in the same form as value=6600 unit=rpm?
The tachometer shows value=7250 unit=rpm
